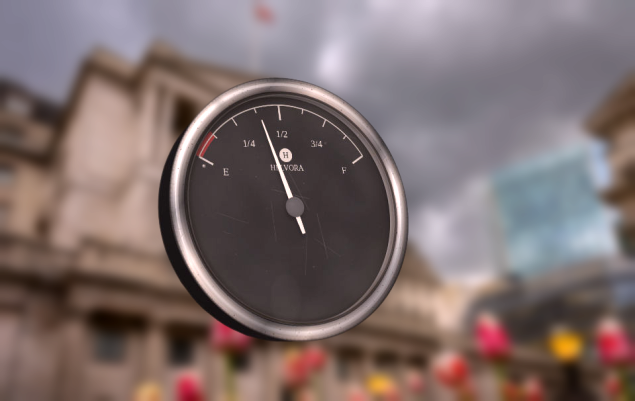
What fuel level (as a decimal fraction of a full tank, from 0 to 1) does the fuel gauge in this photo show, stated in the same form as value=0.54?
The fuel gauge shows value=0.375
